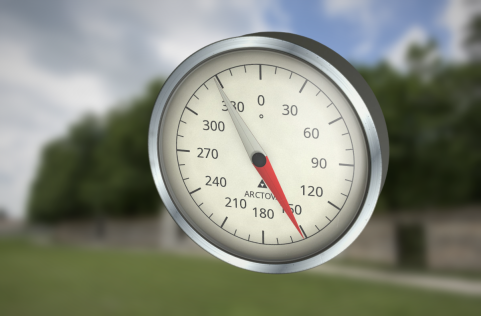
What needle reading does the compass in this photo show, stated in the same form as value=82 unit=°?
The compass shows value=150 unit=°
